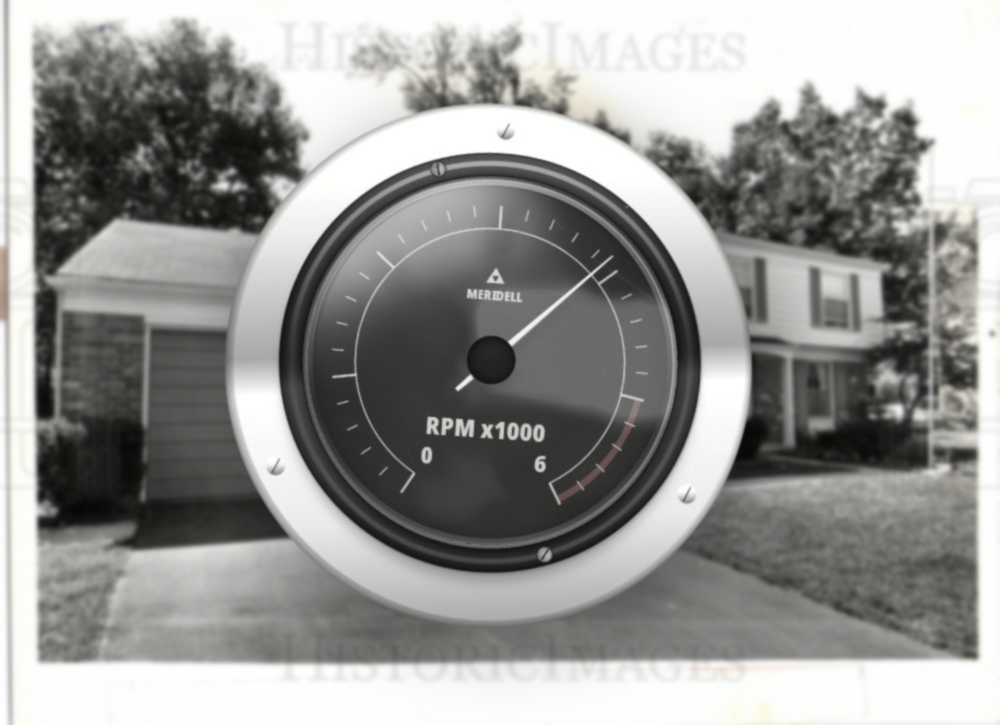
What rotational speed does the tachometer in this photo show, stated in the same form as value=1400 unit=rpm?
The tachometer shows value=3900 unit=rpm
